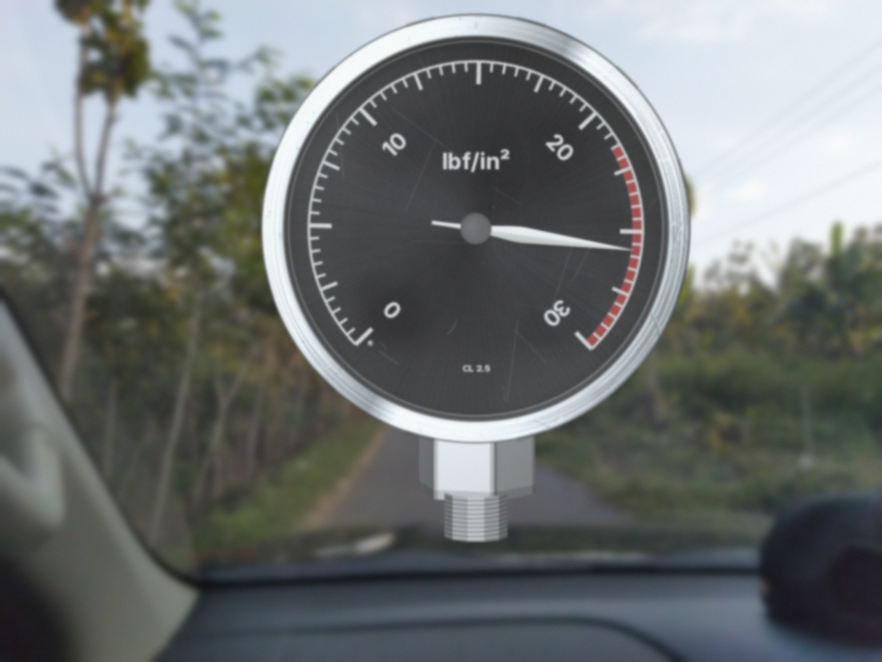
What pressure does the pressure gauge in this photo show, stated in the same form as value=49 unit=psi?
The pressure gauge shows value=25.75 unit=psi
